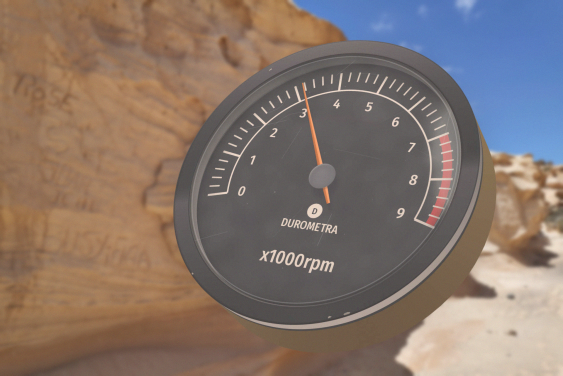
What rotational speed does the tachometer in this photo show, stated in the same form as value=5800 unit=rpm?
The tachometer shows value=3200 unit=rpm
